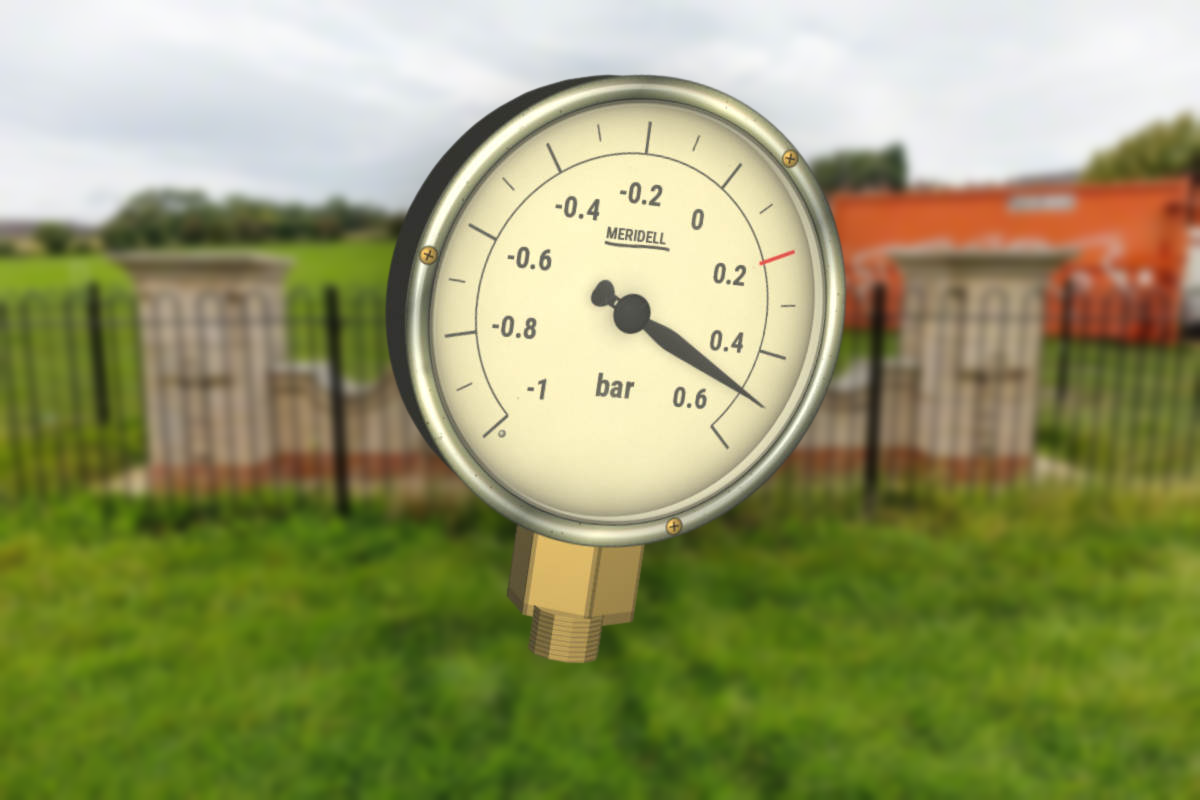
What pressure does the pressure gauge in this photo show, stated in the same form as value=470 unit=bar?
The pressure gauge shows value=0.5 unit=bar
